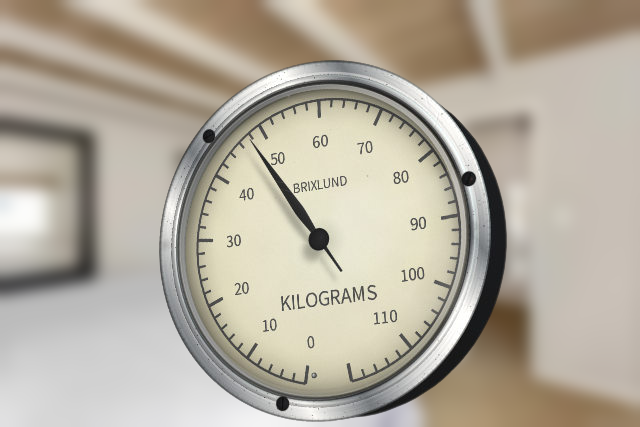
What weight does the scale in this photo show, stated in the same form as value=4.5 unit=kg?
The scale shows value=48 unit=kg
